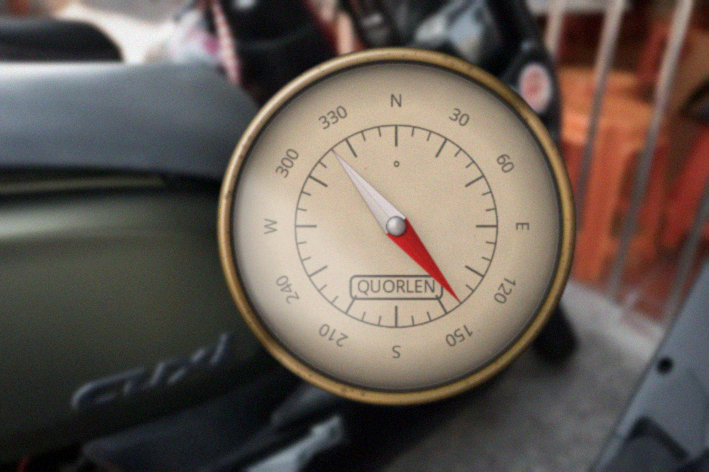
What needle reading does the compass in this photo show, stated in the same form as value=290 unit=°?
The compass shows value=140 unit=°
